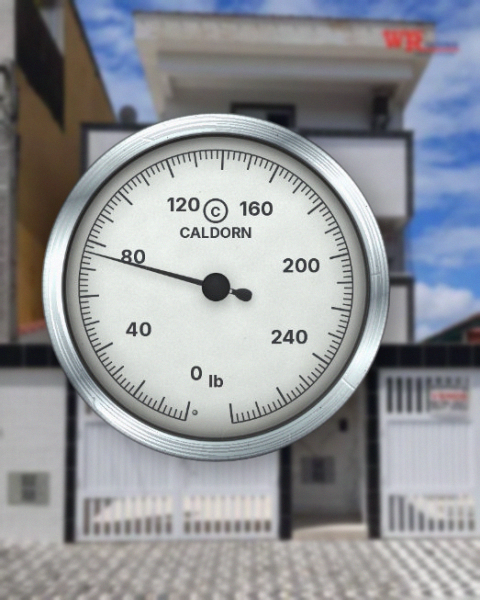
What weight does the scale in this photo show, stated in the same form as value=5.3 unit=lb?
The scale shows value=76 unit=lb
